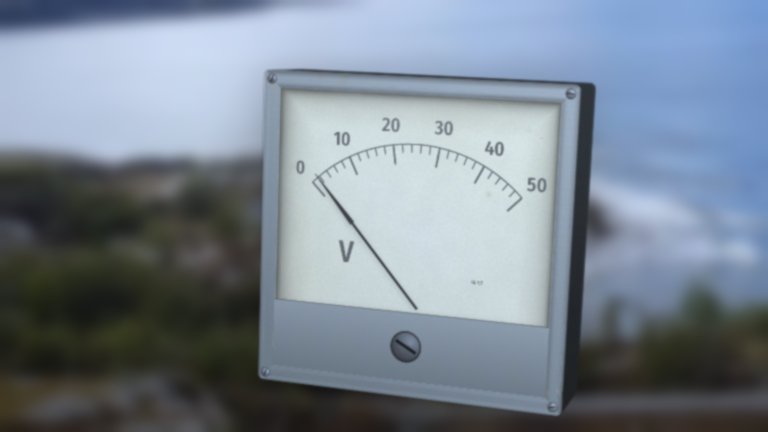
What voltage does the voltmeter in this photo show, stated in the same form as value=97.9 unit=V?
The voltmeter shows value=2 unit=V
